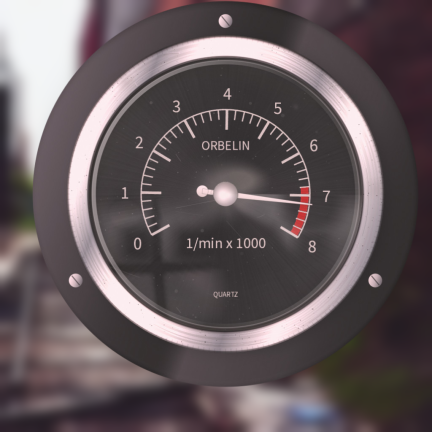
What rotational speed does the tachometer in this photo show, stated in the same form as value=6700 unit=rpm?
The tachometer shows value=7200 unit=rpm
